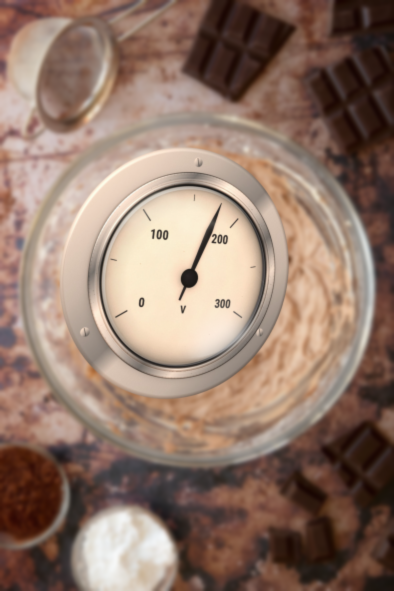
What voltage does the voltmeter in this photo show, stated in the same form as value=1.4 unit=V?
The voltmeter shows value=175 unit=V
